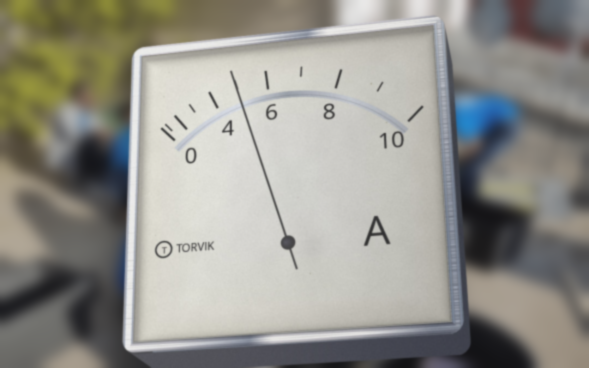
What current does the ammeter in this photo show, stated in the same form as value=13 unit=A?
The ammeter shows value=5 unit=A
